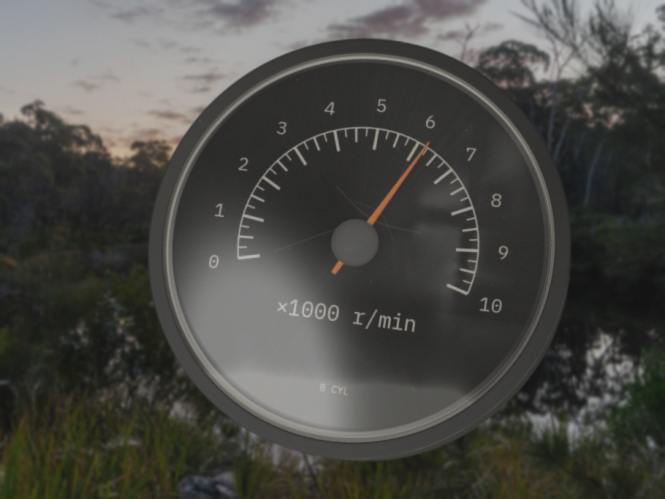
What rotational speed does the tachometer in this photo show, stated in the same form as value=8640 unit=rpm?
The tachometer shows value=6250 unit=rpm
